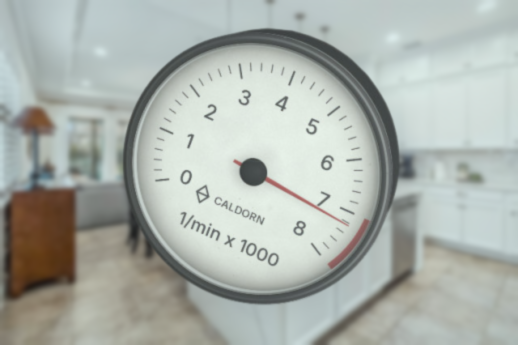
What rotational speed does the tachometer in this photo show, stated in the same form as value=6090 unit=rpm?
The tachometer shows value=7200 unit=rpm
